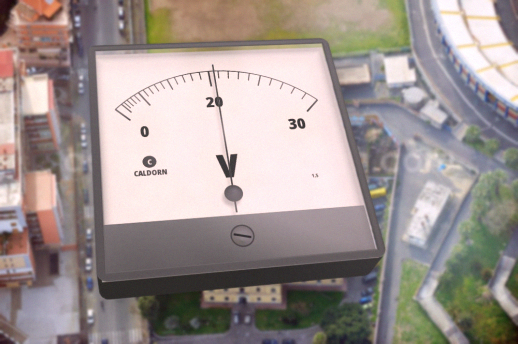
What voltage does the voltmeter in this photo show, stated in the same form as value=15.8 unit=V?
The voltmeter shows value=20.5 unit=V
